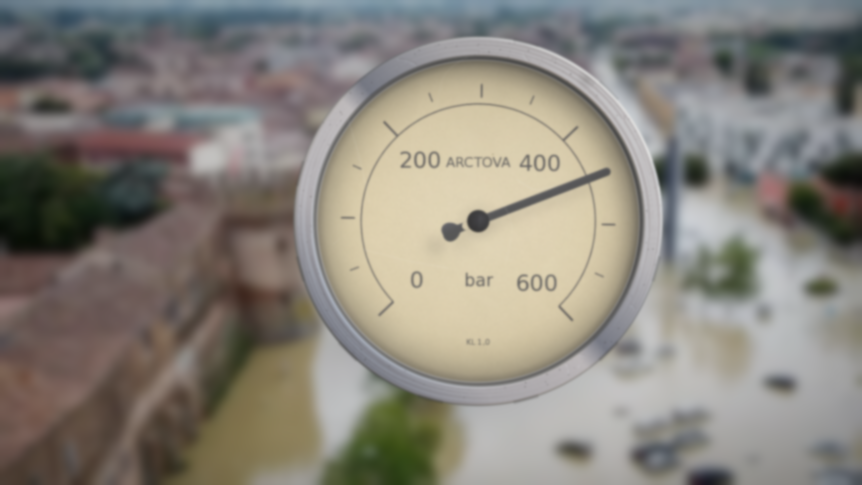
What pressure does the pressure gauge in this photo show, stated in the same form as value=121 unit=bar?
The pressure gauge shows value=450 unit=bar
